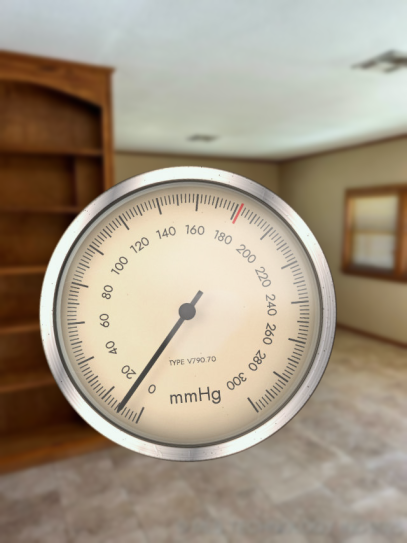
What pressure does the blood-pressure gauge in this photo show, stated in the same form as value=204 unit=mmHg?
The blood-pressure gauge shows value=10 unit=mmHg
